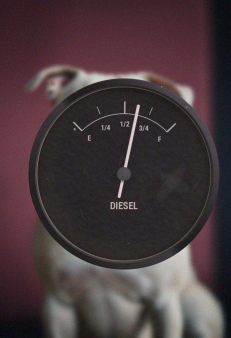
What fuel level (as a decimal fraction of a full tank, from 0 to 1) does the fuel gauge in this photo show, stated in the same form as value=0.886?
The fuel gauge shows value=0.625
